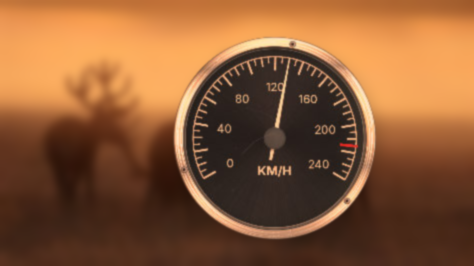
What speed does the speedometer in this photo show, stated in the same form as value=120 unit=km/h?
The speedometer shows value=130 unit=km/h
